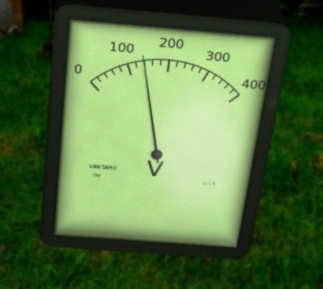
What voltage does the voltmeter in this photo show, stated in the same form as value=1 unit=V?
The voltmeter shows value=140 unit=V
